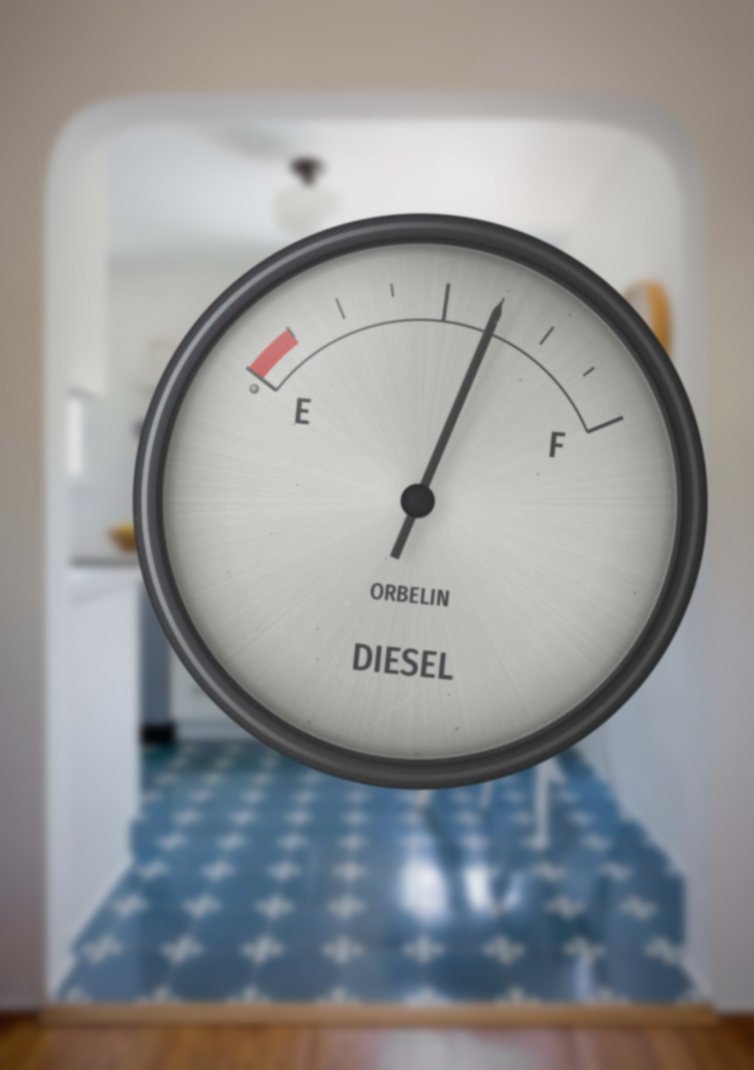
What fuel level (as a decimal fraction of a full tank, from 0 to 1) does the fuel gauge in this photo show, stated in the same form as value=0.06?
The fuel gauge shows value=0.625
